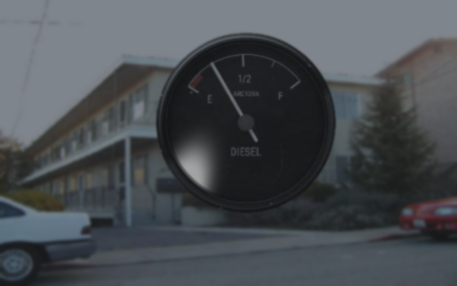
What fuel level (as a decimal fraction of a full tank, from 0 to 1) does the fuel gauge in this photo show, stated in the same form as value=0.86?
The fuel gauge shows value=0.25
